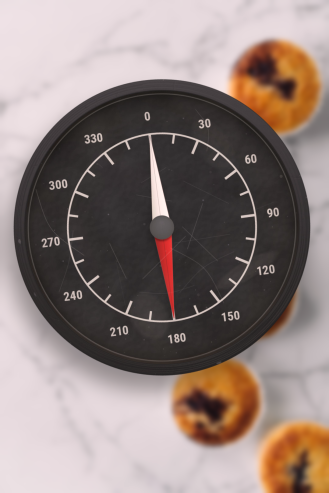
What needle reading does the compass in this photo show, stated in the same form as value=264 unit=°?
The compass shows value=180 unit=°
